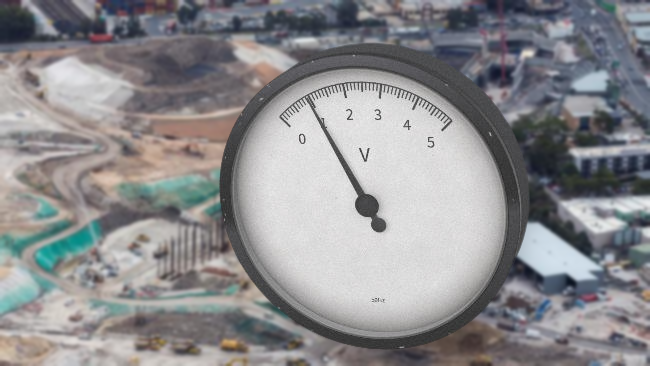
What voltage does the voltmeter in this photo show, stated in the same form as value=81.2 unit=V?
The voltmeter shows value=1 unit=V
